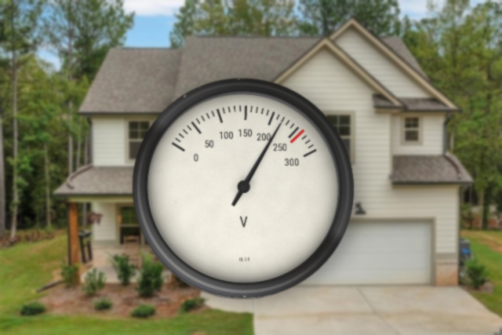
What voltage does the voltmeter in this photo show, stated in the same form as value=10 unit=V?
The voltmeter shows value=220 unit=V
